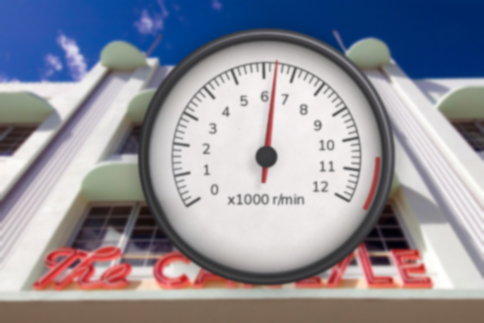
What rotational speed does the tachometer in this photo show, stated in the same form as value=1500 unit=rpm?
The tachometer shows value=6400 unit=rpm
